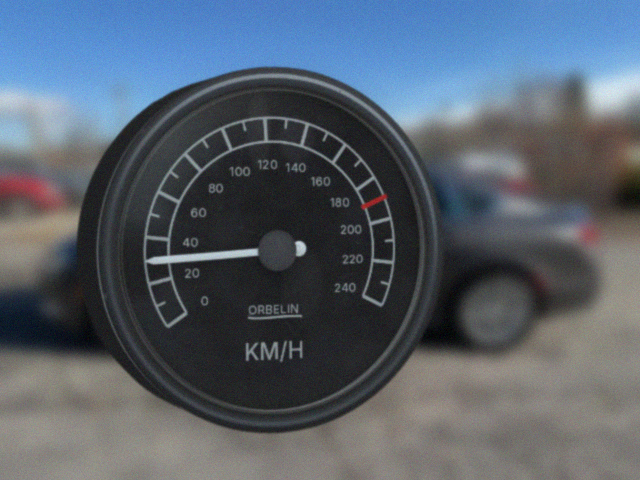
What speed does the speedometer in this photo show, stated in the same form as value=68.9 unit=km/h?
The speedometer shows value=30 unit=km/h
